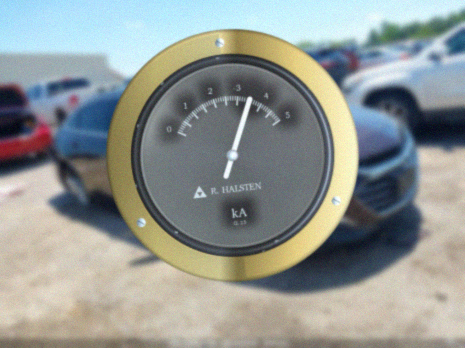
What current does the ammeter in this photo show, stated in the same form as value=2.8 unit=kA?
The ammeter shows value=3.5 unit=kA
